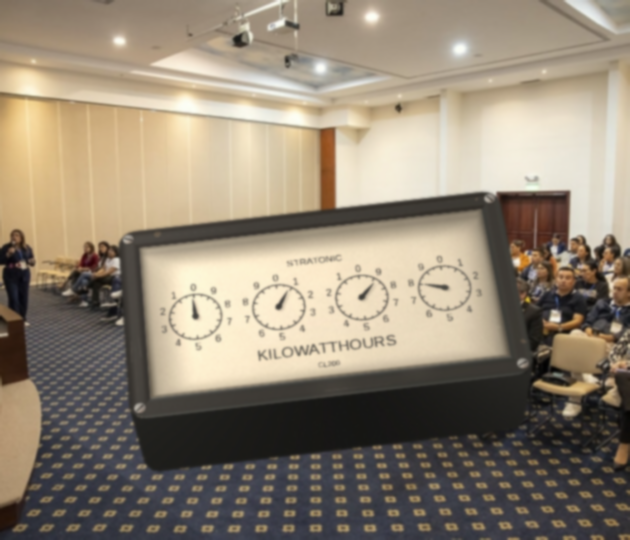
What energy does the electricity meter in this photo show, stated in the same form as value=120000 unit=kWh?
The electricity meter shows value=88 unit=kWh
